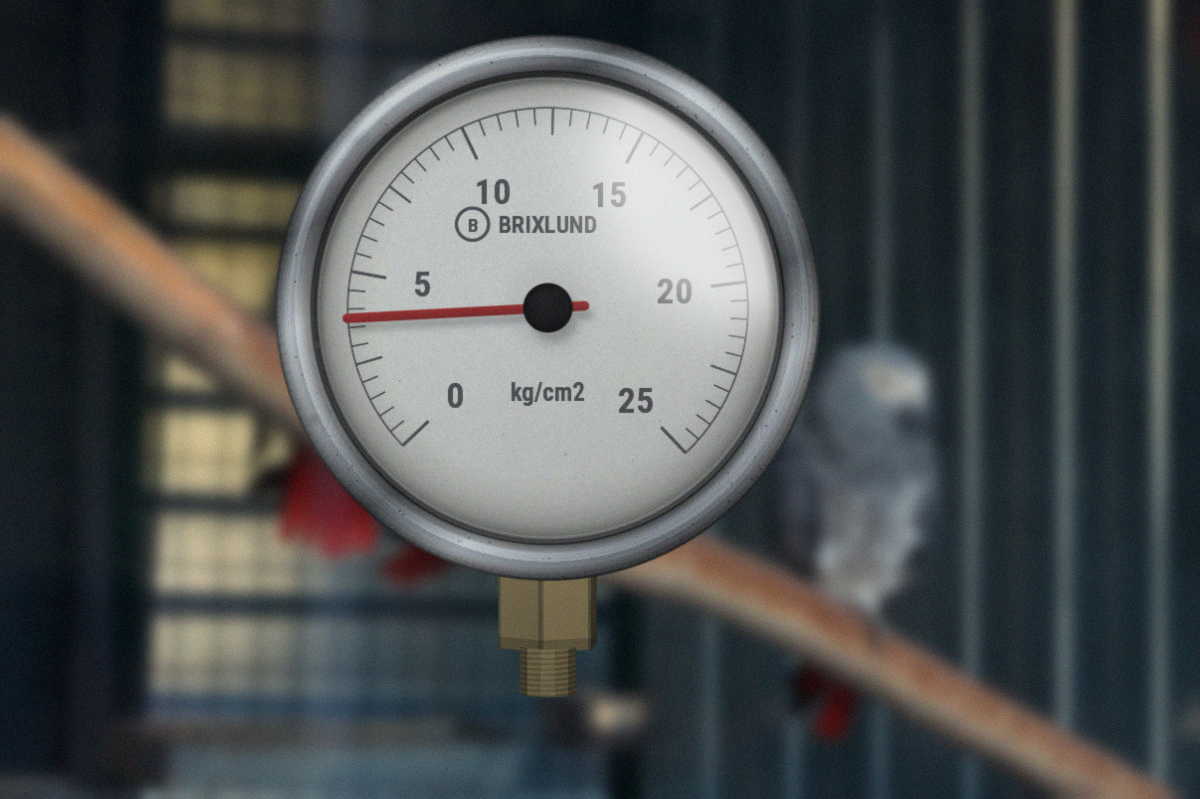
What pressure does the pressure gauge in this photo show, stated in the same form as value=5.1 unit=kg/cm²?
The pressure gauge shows value=3.75 unit=kg/cm²
